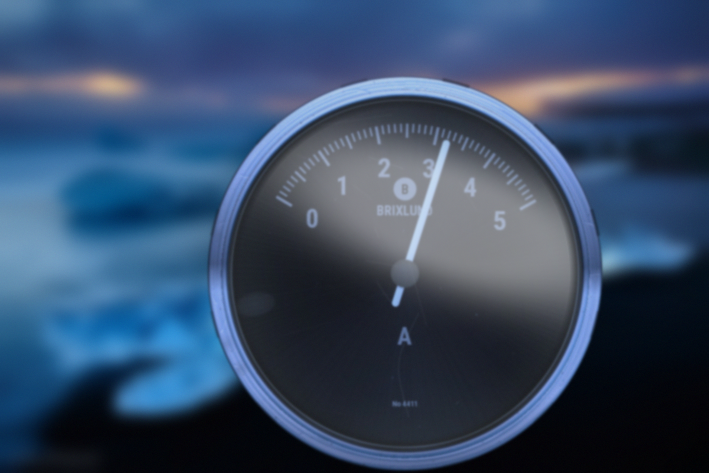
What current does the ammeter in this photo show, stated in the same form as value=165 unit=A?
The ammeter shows value=3.2 unit=A
